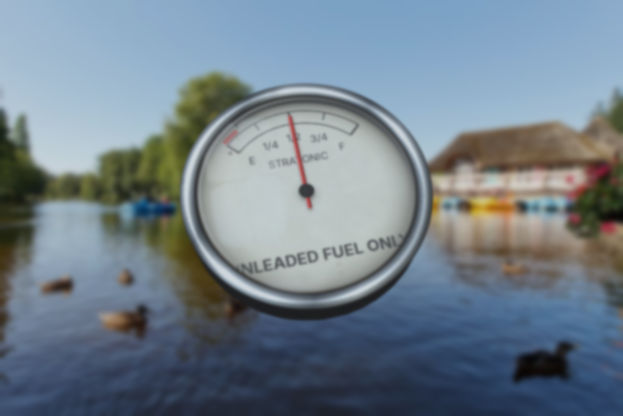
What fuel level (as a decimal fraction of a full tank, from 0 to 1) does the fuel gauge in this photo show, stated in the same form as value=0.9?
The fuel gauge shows value=0.5
